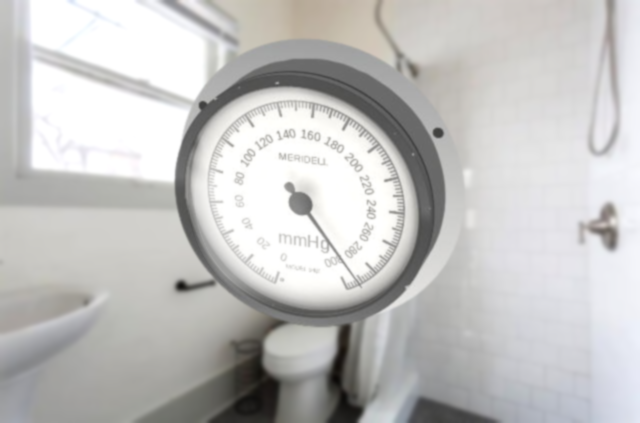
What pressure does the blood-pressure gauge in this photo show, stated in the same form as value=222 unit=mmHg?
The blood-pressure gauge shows value=290 unit=mmHg
